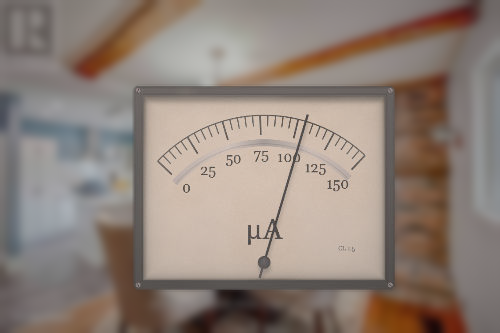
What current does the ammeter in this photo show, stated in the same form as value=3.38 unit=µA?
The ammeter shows value=105 unit=µA
